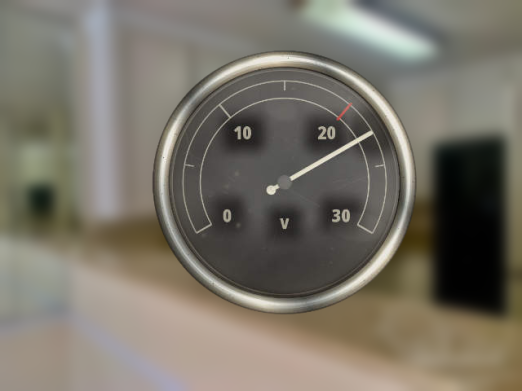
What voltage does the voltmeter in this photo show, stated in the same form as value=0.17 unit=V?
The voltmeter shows value=22.5 unit=V
